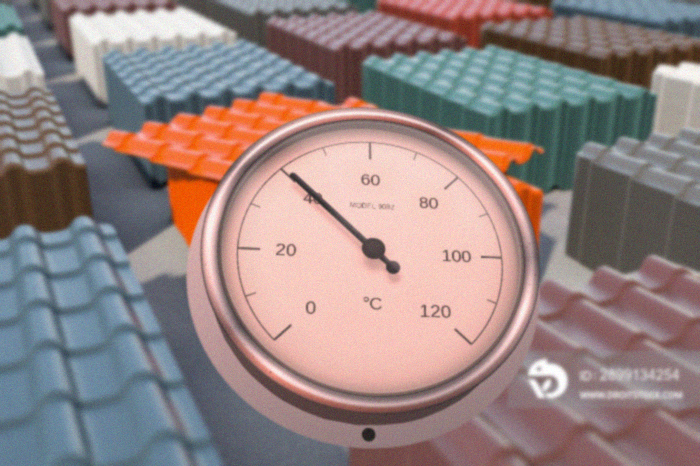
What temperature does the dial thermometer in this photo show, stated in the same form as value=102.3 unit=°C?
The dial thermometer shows value=40 unit=°C
